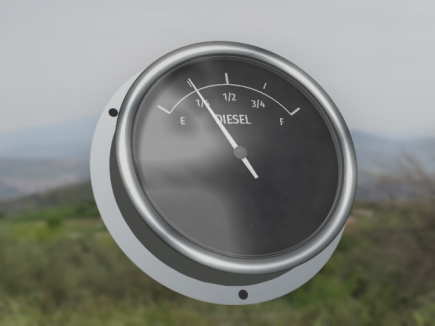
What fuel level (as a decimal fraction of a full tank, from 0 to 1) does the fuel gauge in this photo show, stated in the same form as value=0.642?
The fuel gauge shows value=0.25
